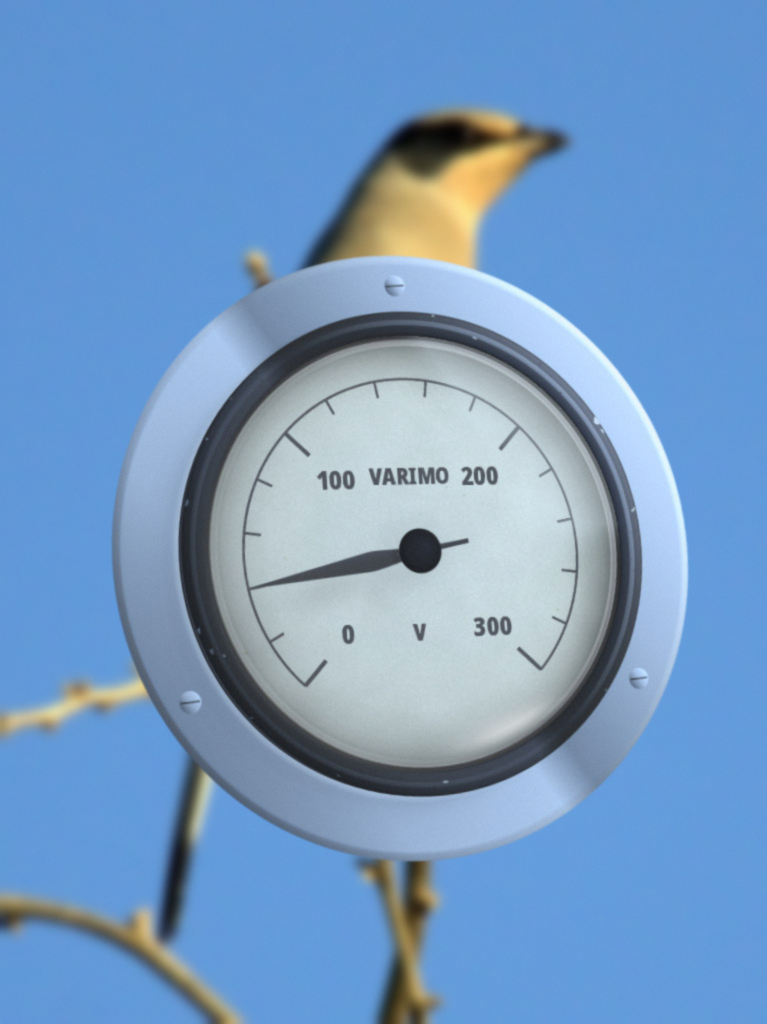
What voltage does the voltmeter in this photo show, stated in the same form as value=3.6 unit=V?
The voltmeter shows value=40 unit=V
